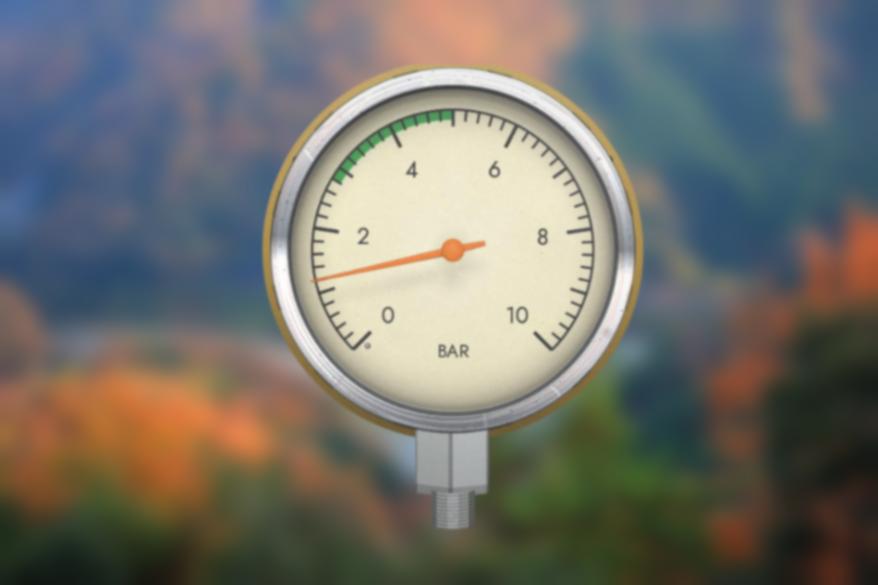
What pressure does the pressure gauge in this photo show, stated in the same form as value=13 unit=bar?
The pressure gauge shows value=1.2 unit=bar
